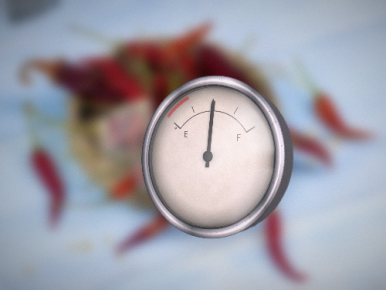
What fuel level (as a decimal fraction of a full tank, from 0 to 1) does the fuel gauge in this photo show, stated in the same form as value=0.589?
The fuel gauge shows value=0.5
